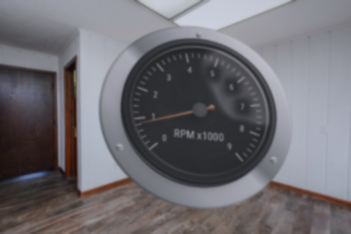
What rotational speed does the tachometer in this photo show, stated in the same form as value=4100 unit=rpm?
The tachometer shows value=800 unit=rpm
